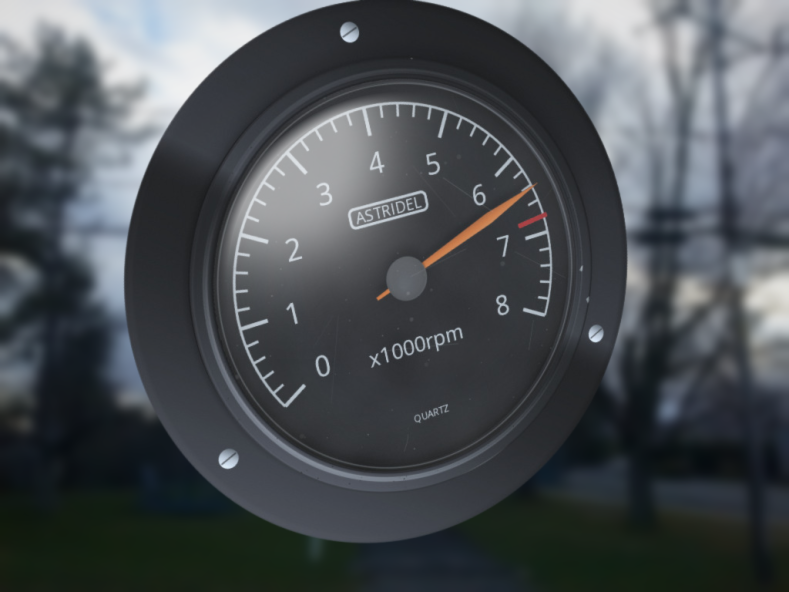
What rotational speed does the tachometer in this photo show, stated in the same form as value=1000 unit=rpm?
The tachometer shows value=6400 unit=rpm
